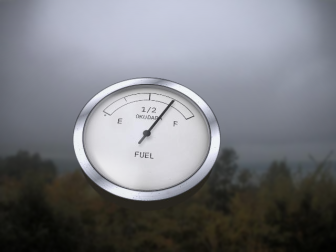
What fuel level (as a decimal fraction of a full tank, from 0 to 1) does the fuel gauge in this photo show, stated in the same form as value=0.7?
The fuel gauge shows value=0.75
